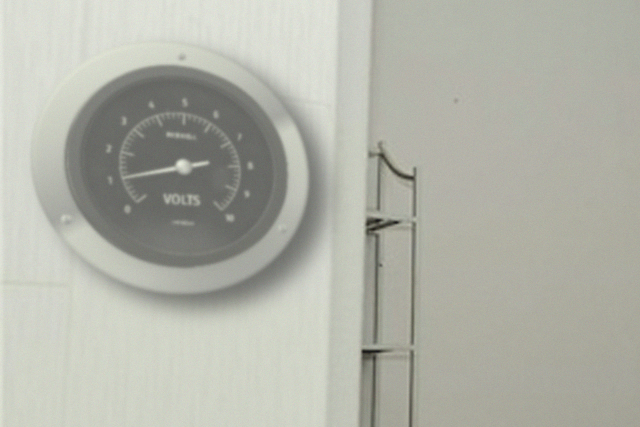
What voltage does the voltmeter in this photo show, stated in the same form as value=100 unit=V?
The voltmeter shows value=1 unit=V
